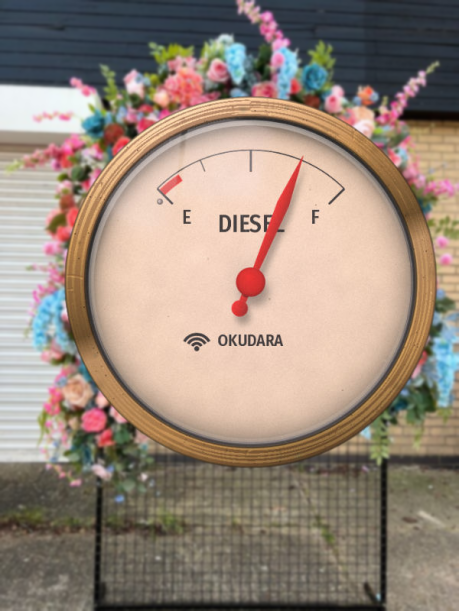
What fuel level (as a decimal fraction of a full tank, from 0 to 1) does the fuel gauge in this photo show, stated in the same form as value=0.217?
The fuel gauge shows value=0.75
